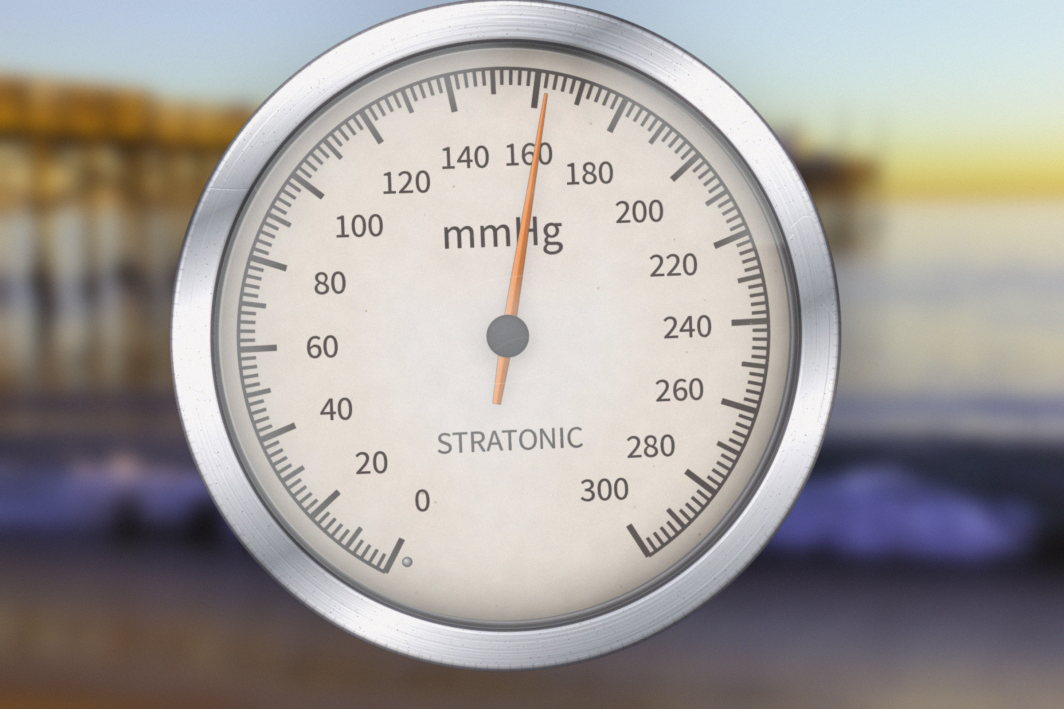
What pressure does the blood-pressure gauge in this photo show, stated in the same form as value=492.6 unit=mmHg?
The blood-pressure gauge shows value=162 unit=mmHg
